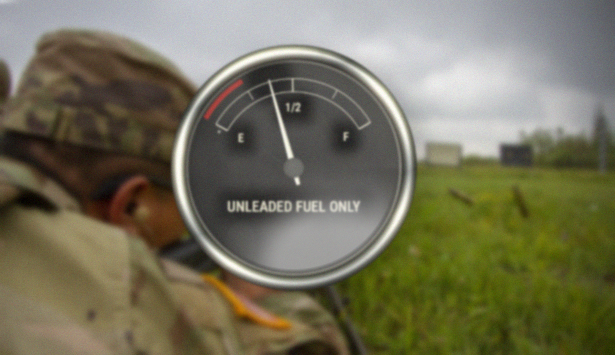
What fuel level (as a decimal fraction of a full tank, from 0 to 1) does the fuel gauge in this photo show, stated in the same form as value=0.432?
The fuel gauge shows value=0.375
